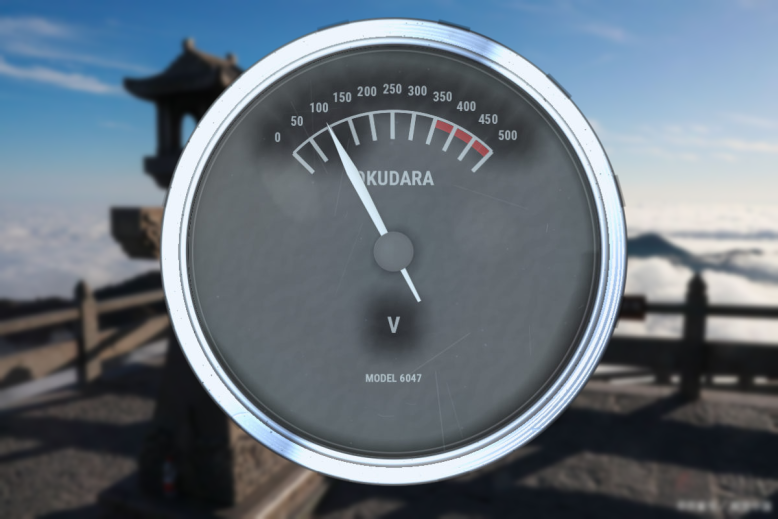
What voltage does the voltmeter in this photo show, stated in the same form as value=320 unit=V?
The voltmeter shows value=100 unit=V
